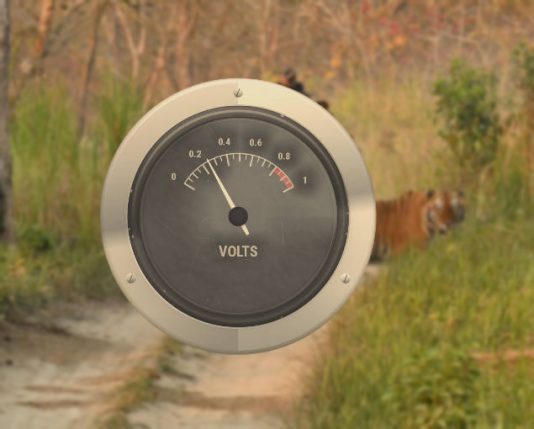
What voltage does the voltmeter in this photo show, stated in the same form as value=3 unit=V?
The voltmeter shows value=0.25 unit=V
